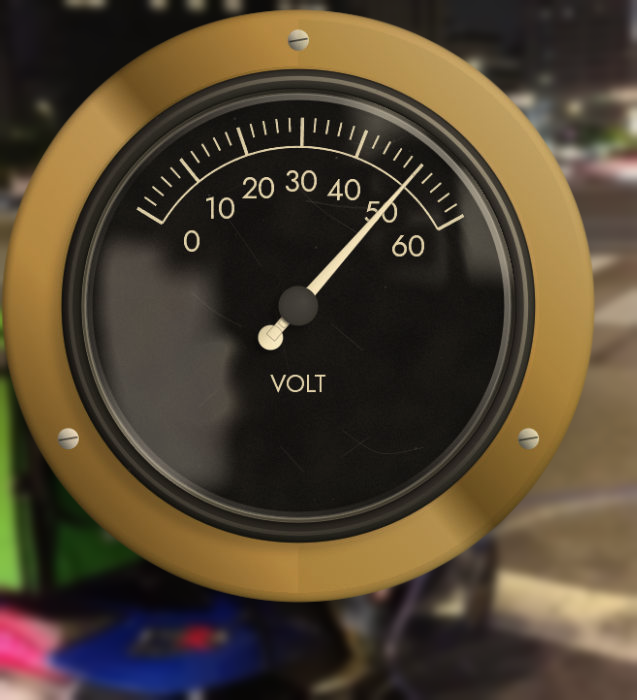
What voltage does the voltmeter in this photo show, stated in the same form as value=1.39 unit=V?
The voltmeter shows value=50 unit=V
